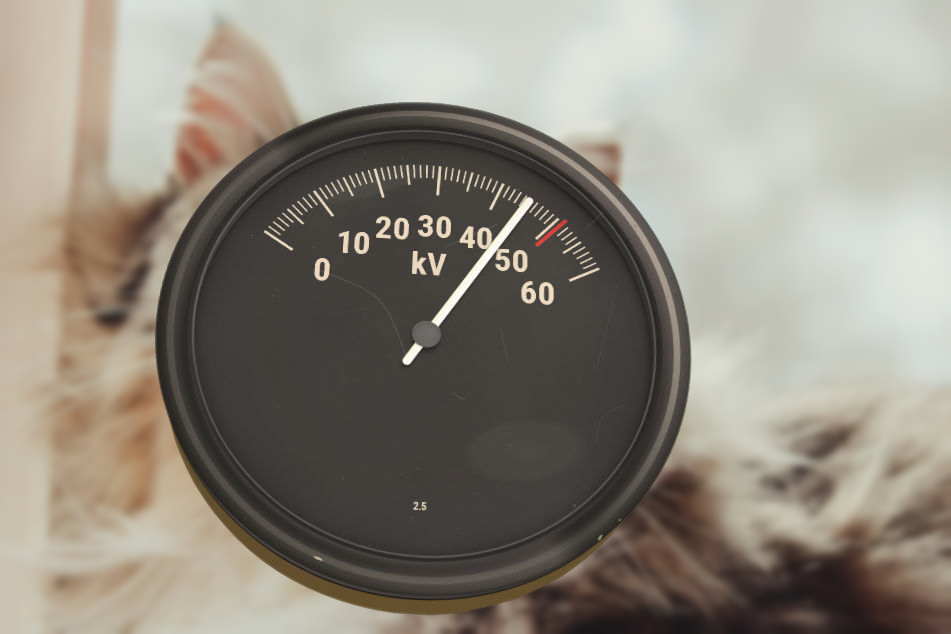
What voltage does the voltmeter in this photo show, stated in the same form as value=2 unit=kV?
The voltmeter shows value=45 unit=kV
